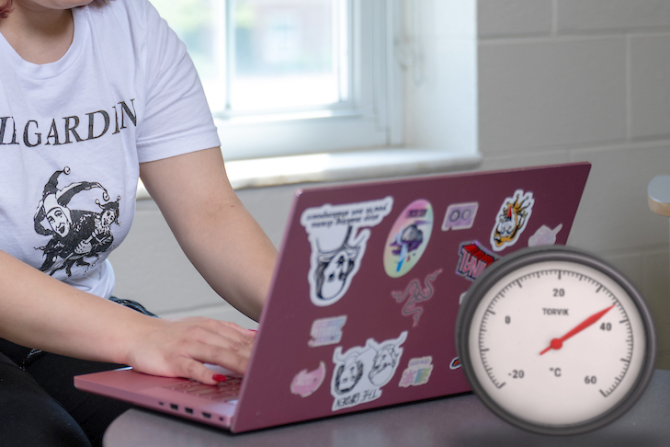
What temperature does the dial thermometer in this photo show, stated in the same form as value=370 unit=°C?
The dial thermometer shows value=35 unit=°C
